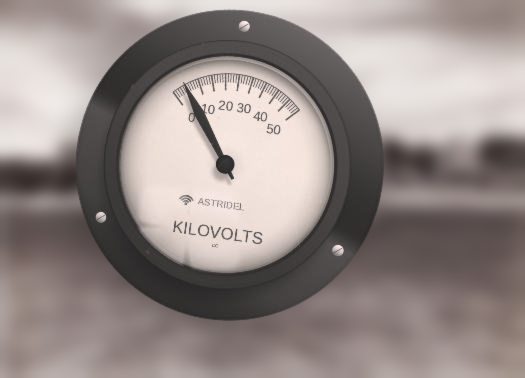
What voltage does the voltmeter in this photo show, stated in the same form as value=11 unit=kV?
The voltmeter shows value=5 unit=kV
